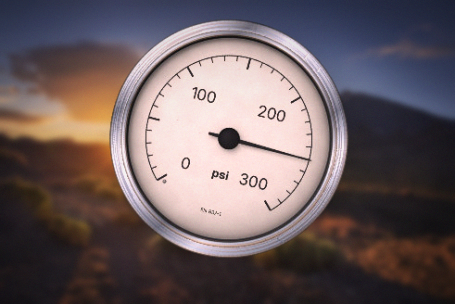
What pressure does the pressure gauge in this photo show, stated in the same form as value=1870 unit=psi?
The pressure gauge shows value=250 unit=psi
